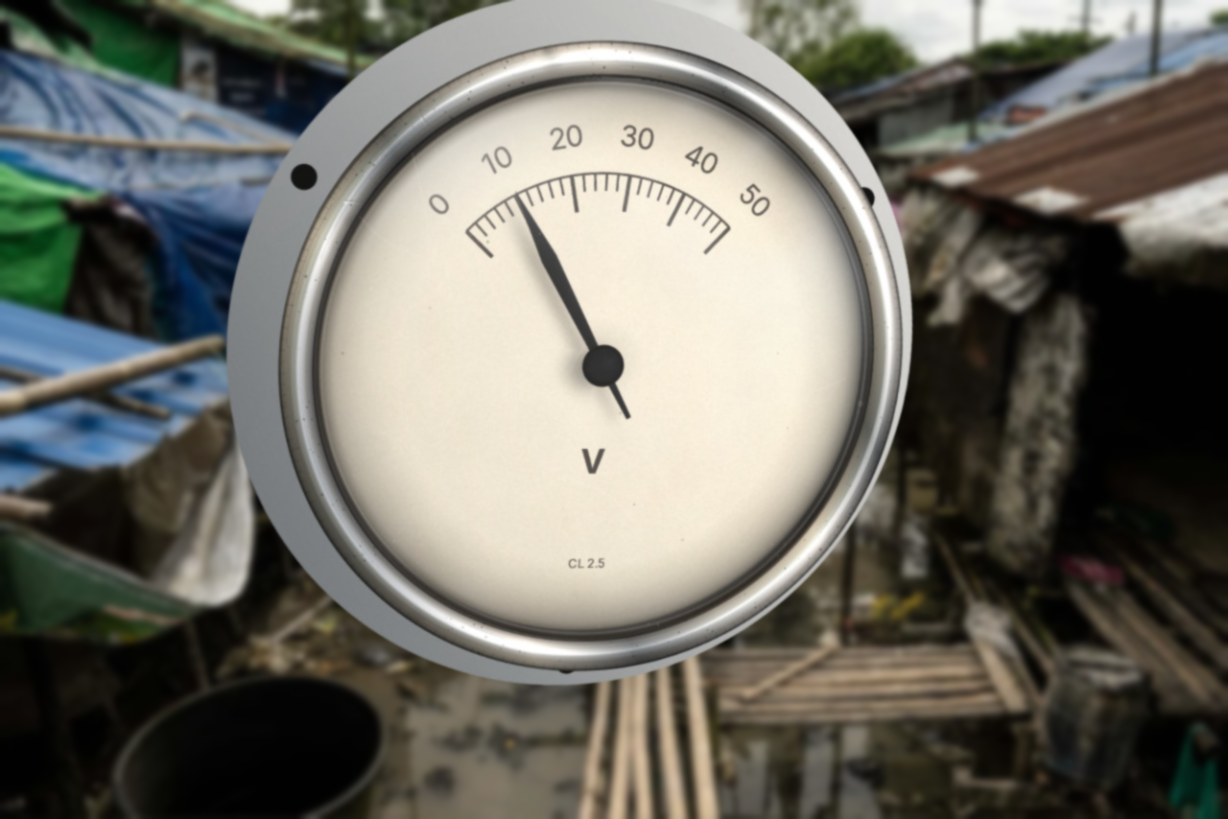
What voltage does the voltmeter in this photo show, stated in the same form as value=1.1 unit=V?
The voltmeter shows value=10 unit=V
